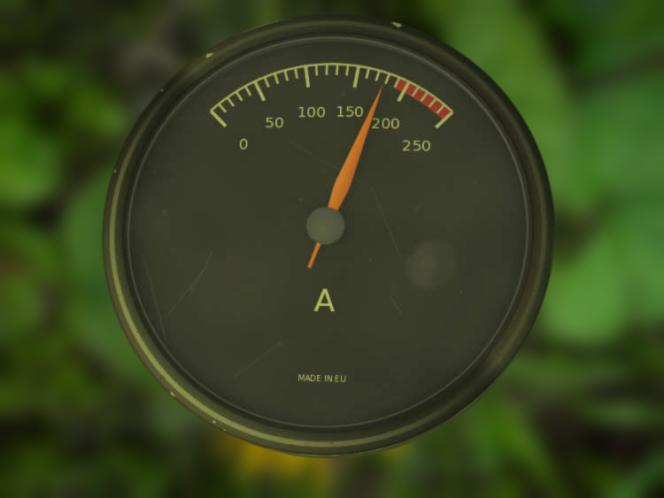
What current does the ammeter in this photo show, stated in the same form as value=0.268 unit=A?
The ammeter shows value=180 unit=A
